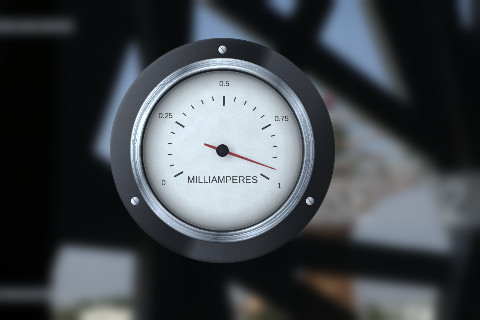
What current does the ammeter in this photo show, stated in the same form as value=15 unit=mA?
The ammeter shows value=0.95 unit=mA
